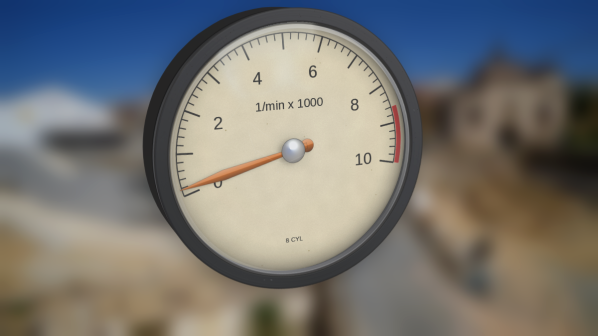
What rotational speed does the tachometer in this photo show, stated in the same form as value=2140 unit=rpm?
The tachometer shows value=200 unit=rpm
